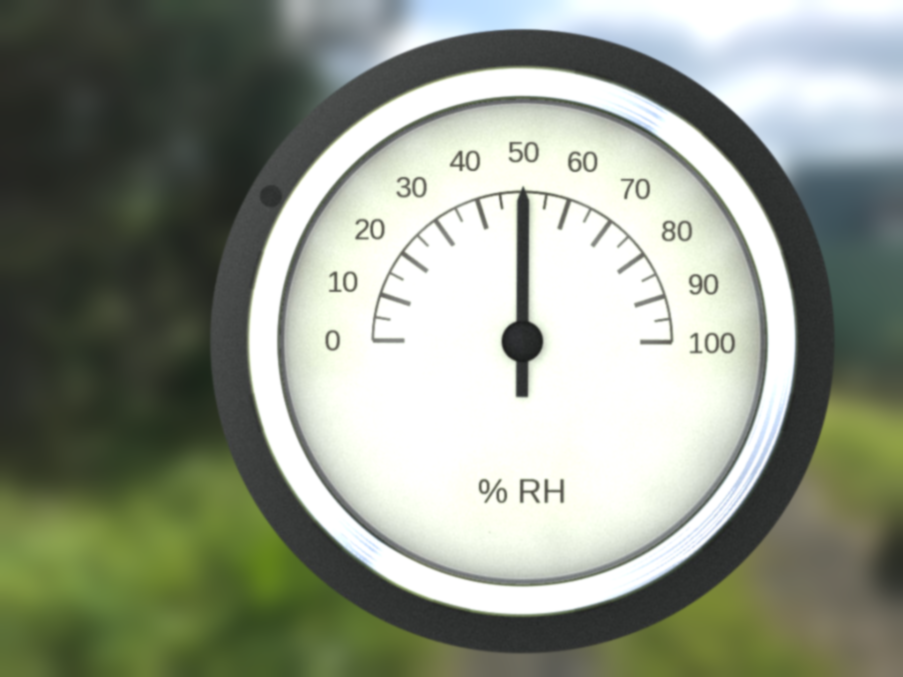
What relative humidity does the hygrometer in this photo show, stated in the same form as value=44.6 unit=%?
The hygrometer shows value=50 unit=%
